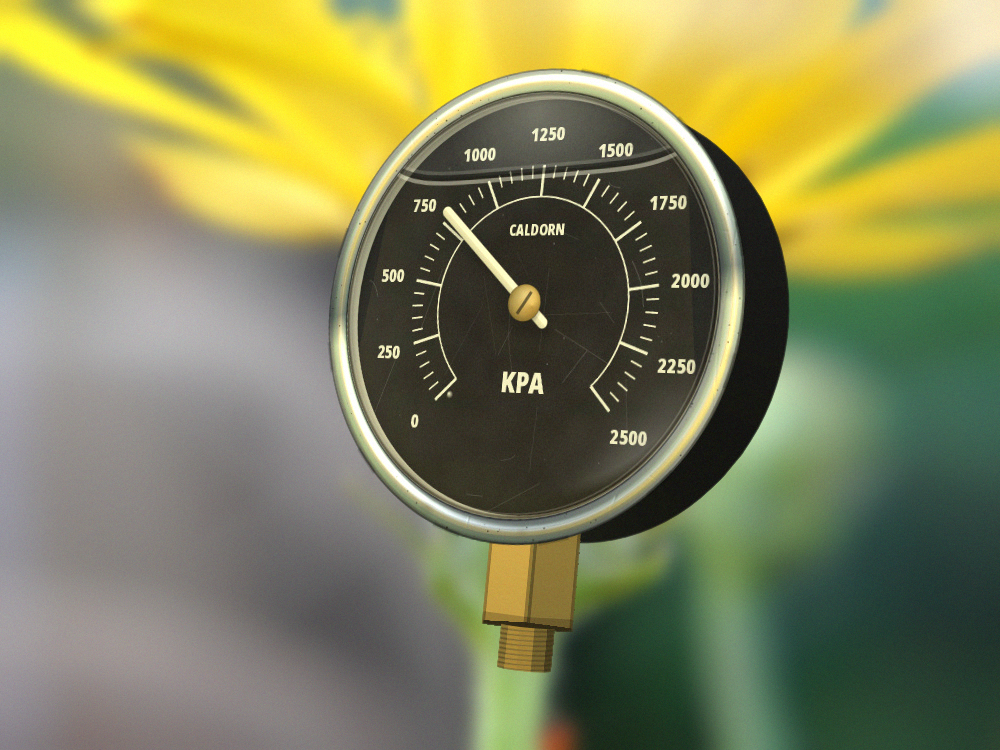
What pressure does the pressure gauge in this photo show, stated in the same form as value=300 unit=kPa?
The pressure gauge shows value=800 unit=kPa
